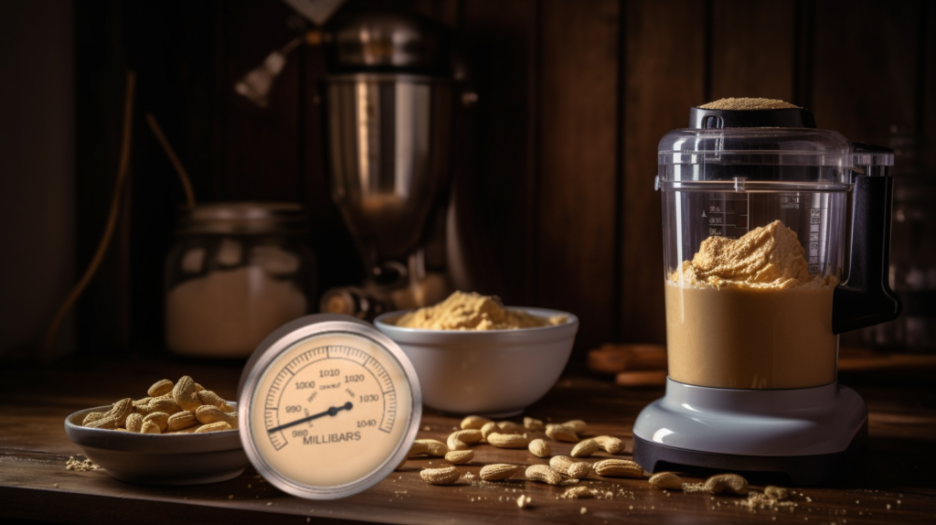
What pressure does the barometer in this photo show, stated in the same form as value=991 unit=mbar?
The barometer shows value=985 unit=mbar
